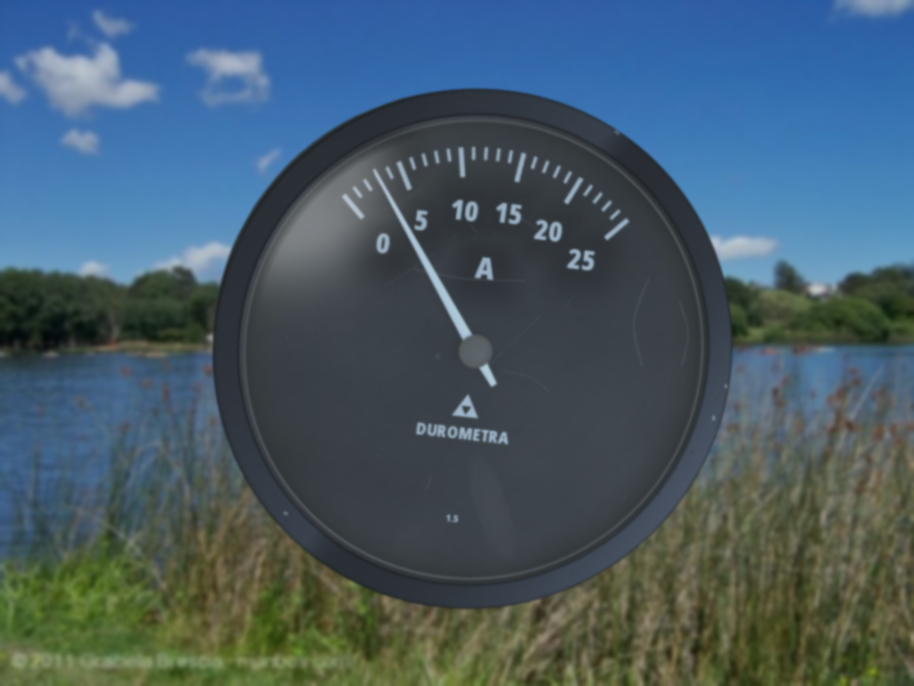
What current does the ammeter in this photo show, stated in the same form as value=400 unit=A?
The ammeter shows value=3 unit=A
